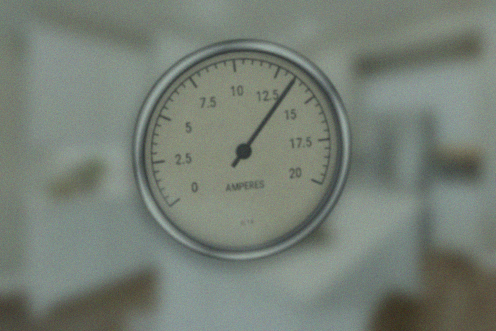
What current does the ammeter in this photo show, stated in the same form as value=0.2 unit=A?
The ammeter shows value=13.5 unit=A
